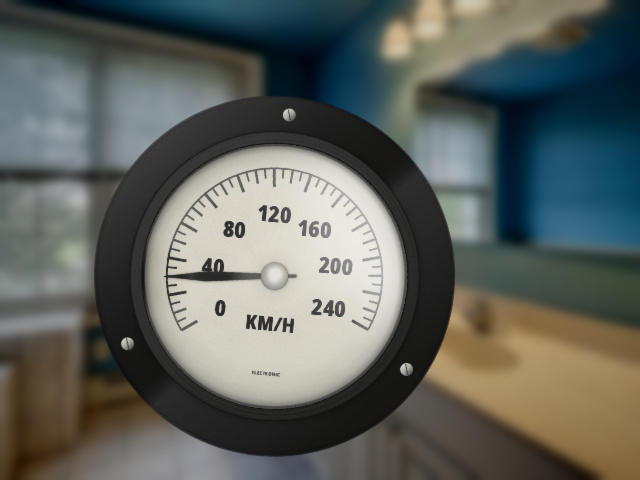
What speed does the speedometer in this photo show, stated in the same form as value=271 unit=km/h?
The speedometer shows value=30 unit=km/h
